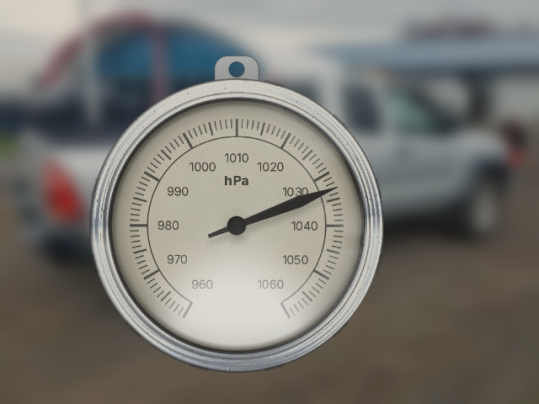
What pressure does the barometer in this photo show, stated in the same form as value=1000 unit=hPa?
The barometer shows value=1033 unit=hPa
